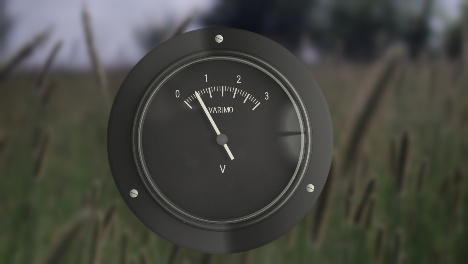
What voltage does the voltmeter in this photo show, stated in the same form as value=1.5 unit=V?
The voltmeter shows value=0.5 unit=V
